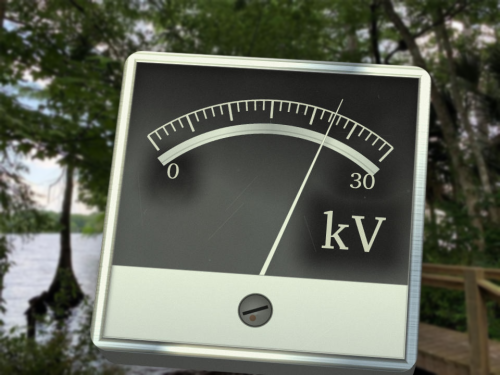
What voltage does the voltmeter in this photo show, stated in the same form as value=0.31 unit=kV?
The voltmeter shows value=22.5 unit=kV
